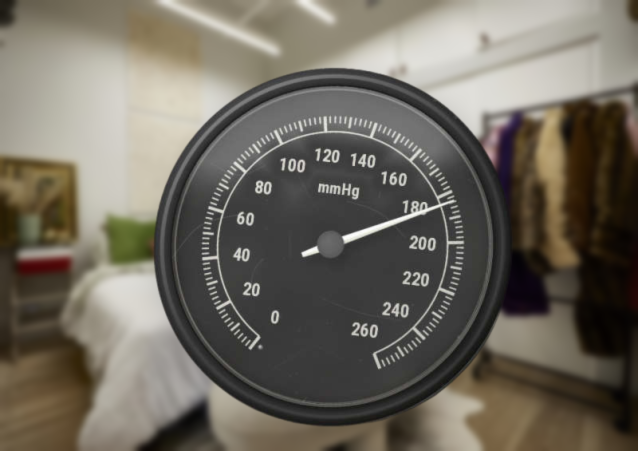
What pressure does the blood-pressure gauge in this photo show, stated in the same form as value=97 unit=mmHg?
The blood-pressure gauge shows value=184 unit=mmHg
